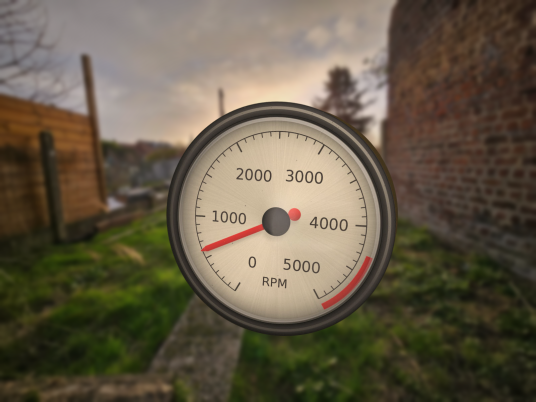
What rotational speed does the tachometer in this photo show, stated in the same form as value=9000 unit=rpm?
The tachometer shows value=600 unit=rpm
